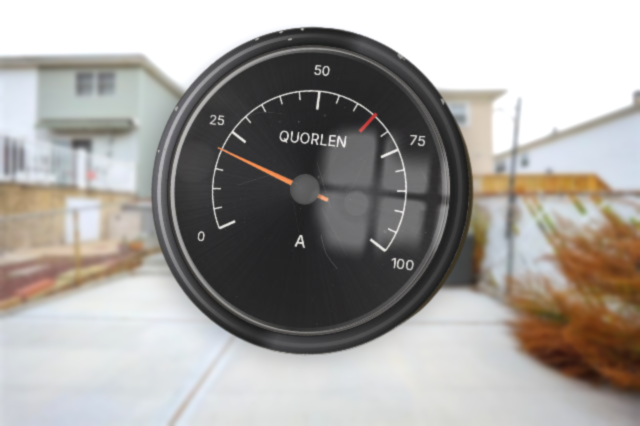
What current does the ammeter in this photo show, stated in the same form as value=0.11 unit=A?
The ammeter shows value=20 unit=A
